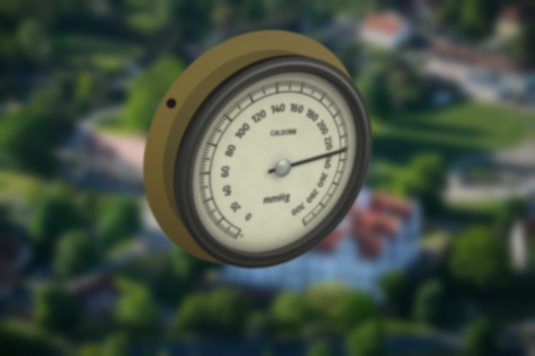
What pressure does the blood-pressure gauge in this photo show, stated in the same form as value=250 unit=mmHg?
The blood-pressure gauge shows value=230 unit=mmHg
